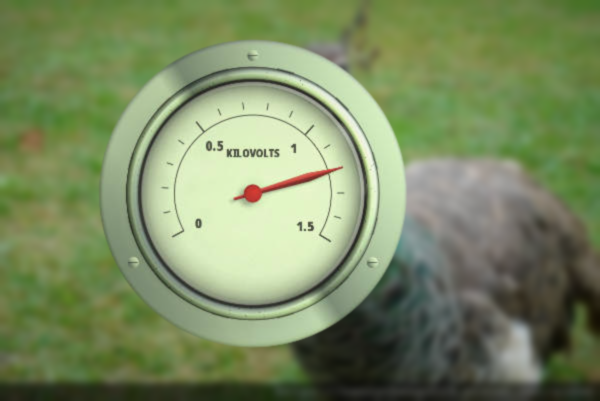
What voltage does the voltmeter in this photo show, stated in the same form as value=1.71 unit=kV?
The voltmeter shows value=1.2 unit=kV
